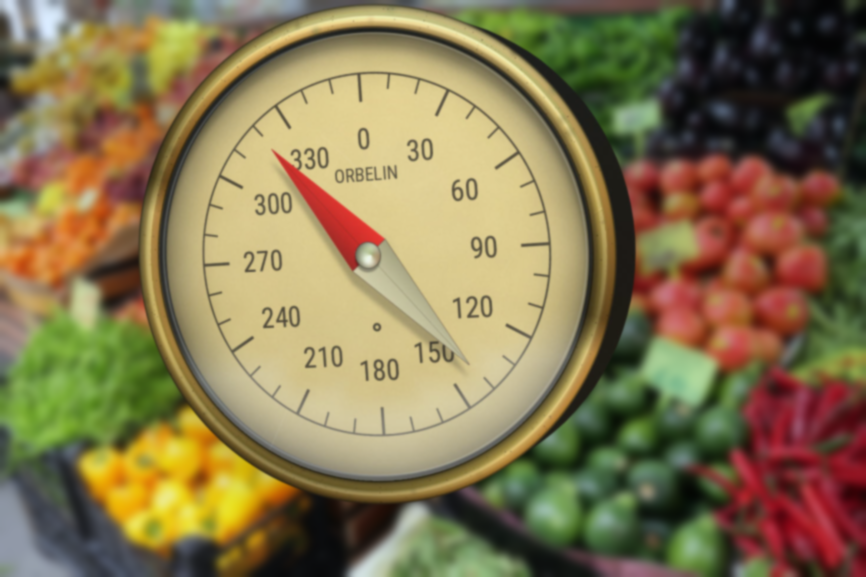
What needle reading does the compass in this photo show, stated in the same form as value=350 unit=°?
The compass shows value=320 unit=°
